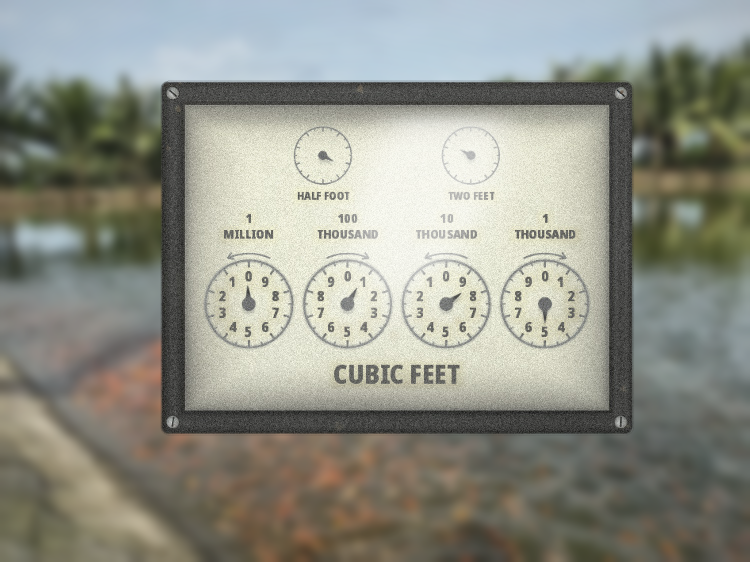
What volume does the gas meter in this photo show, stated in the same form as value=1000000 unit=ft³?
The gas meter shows value=8500 unit=ft³
